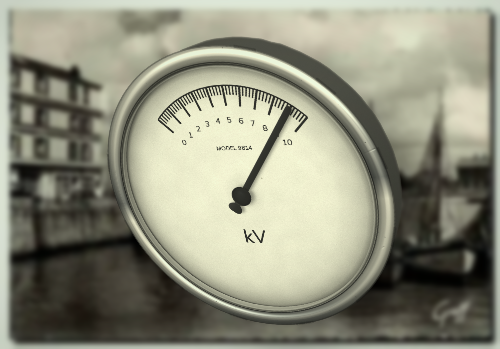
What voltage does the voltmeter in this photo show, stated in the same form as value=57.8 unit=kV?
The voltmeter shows value=9 unit=kV
